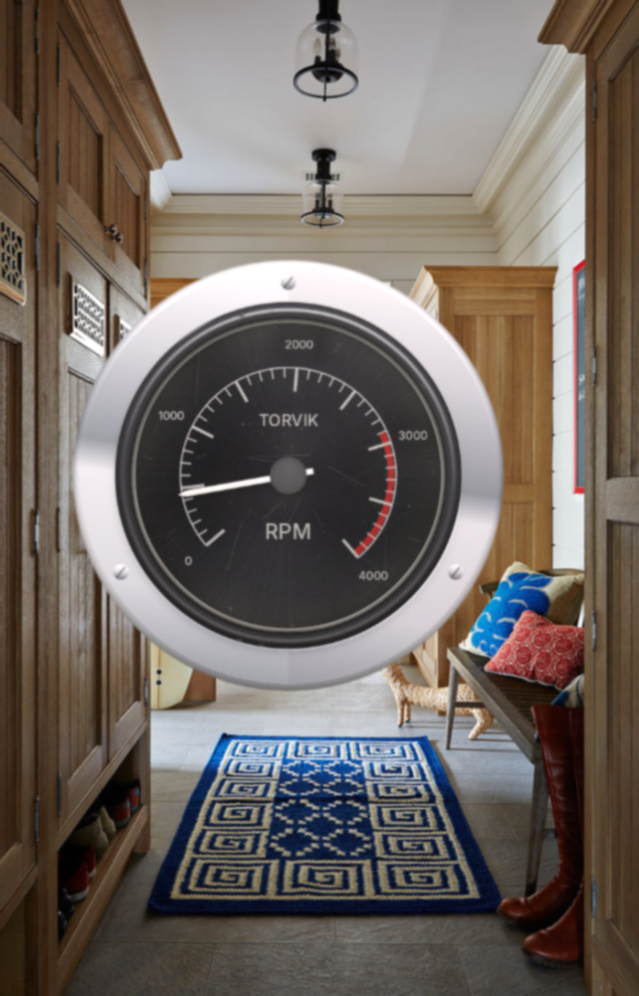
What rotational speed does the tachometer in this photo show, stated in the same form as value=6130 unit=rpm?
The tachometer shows value=450 unit=rpm
